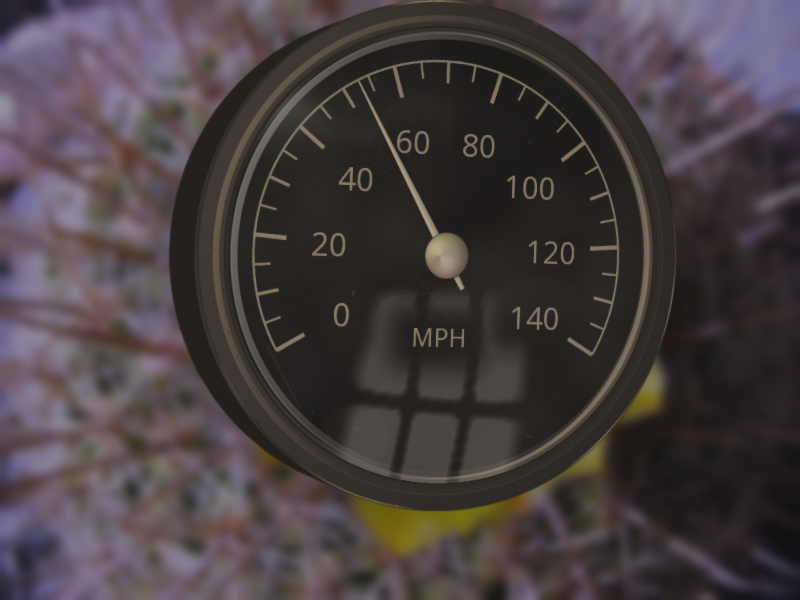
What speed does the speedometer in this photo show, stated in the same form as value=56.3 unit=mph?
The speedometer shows value=52.5 unit=mph
